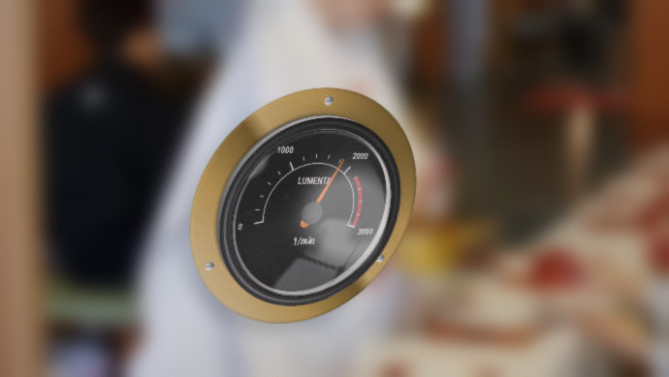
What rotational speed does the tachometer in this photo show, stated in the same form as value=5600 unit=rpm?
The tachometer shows value=1800 unit=rpm
